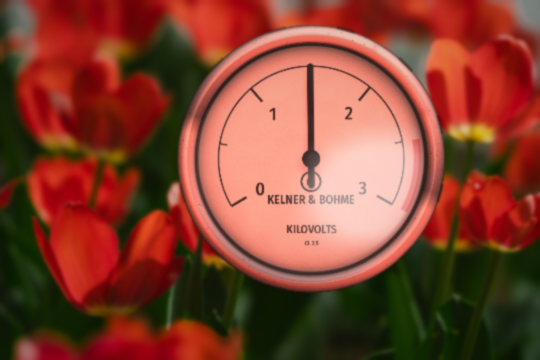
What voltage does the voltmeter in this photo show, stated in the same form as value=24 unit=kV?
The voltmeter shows value=1.5 unit=kV
